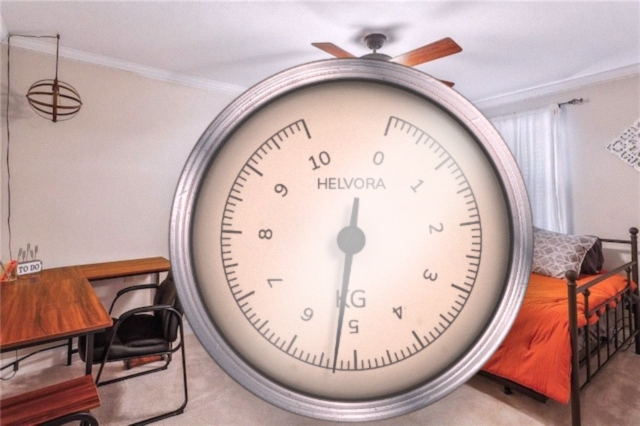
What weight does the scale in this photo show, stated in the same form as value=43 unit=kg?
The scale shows value=5.3 unit=kg
